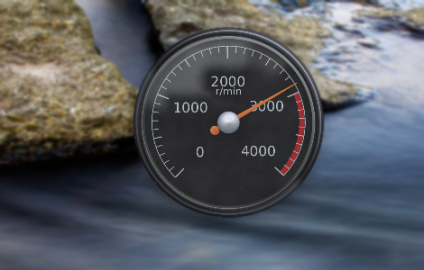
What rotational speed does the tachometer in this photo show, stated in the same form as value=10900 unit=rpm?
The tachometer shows value=2900 unit=rpm
